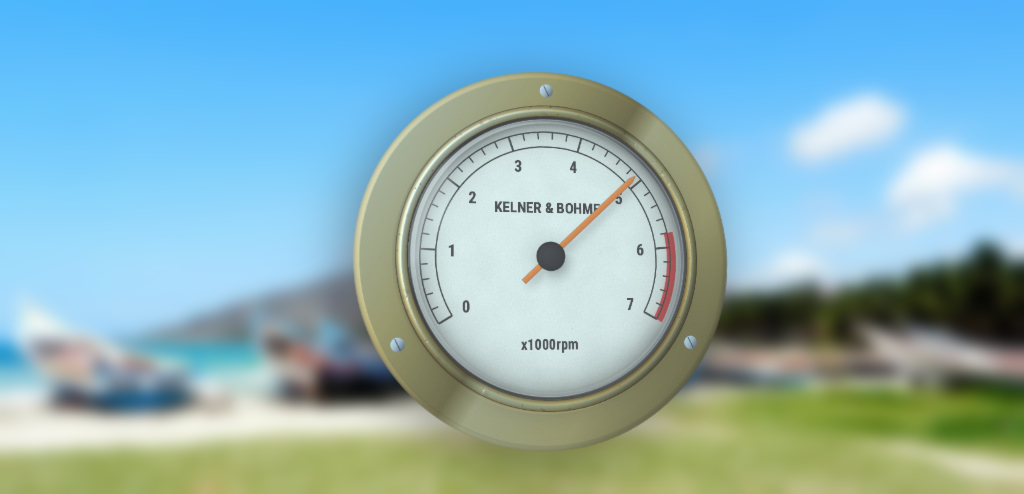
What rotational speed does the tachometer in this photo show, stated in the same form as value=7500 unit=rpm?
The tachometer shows value=4900 unit=rpm
